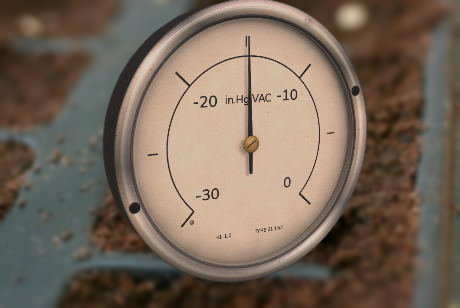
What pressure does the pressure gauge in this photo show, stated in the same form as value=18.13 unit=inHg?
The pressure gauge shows value=-15 unit=inHg
